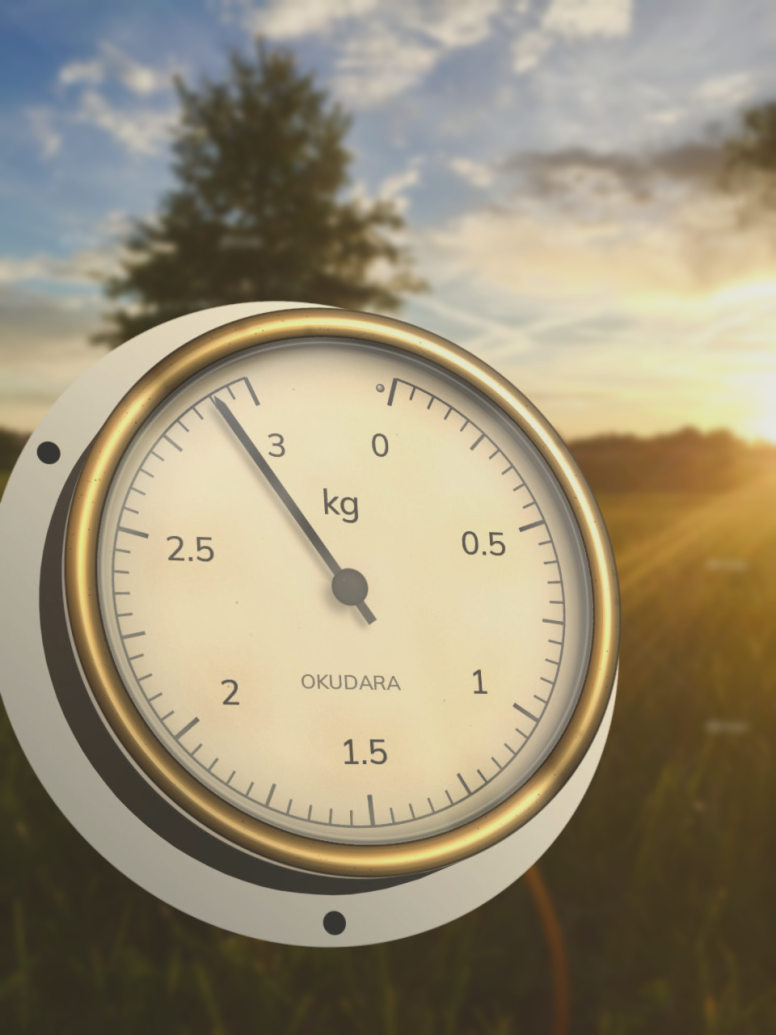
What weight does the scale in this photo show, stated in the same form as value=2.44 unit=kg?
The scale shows value=2.9 unit=kg
